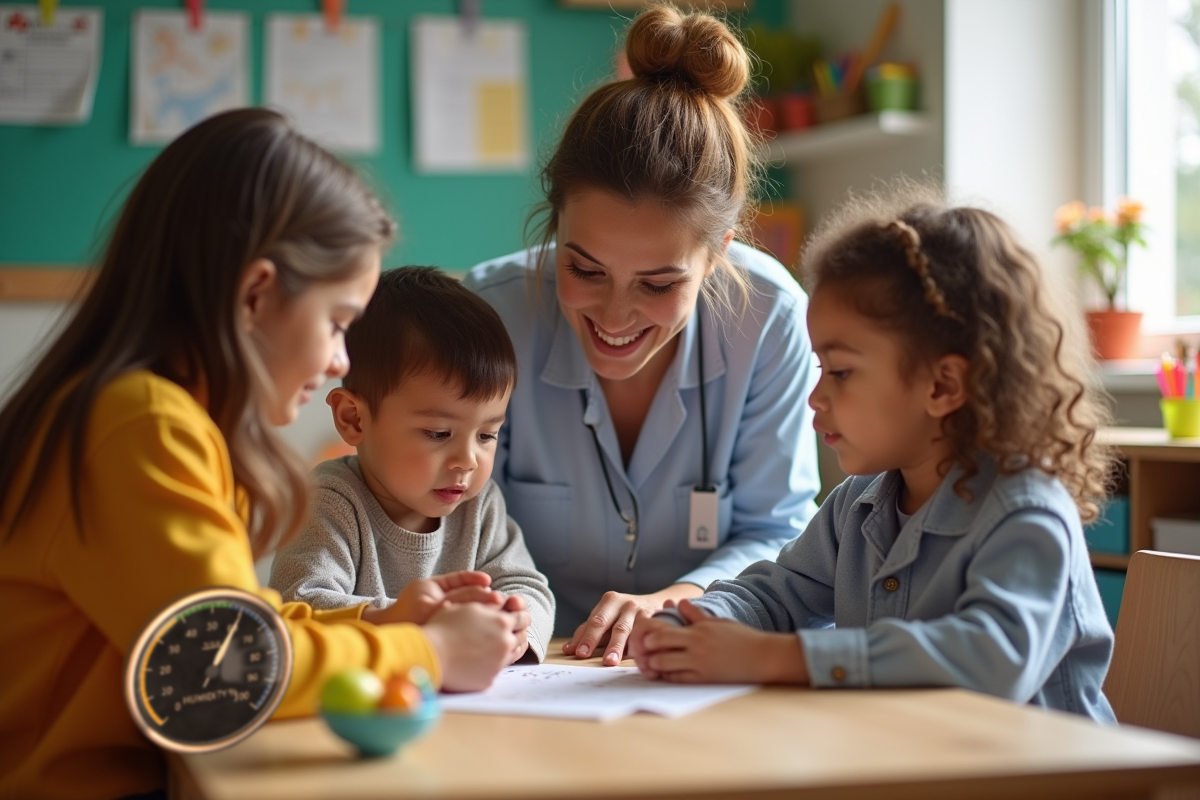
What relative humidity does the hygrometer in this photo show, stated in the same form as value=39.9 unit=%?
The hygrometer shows value=60 unit=%
